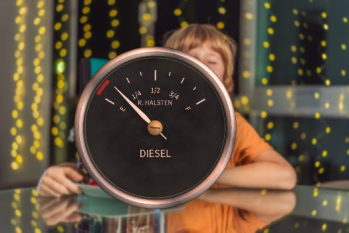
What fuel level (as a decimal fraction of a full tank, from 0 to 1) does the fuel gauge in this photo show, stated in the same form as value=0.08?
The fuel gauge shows value=0.125
